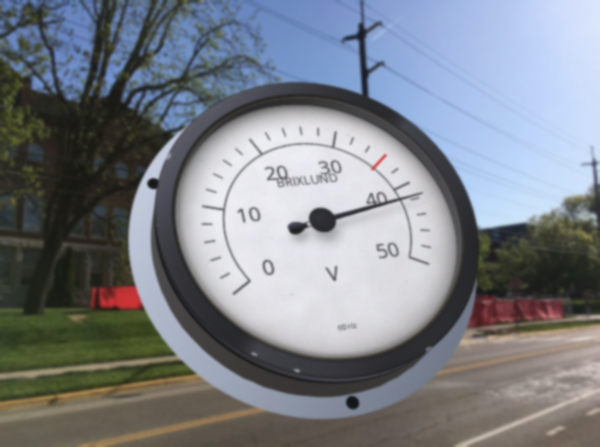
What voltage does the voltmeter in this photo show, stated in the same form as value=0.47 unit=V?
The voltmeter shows value=42 unit=V
